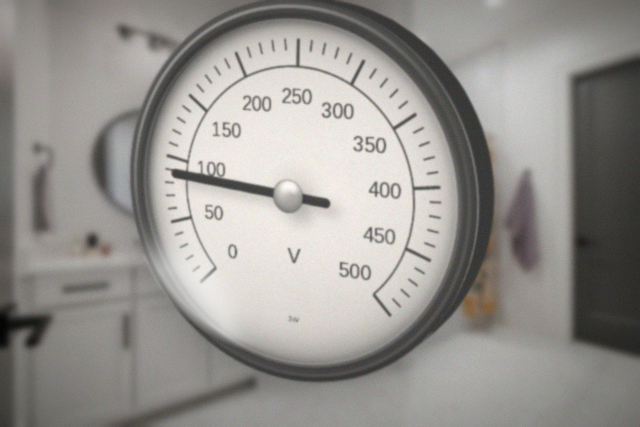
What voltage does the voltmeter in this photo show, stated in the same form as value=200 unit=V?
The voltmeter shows value=90 unit=V
